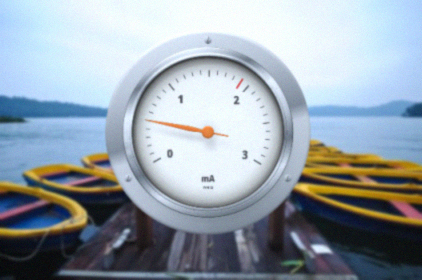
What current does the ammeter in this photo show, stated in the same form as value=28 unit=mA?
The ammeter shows value=0.5 unit=mA
